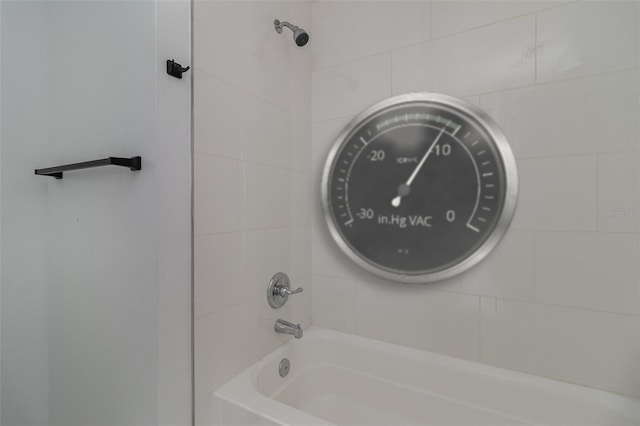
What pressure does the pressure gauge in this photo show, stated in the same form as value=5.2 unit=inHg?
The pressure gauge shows value=-11 unit=inHg
